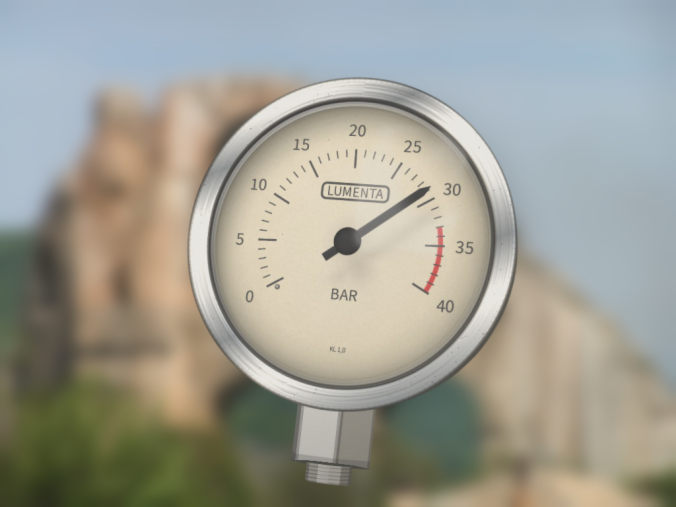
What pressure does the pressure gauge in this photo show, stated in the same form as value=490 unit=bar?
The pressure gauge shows value=29 unit=bar
